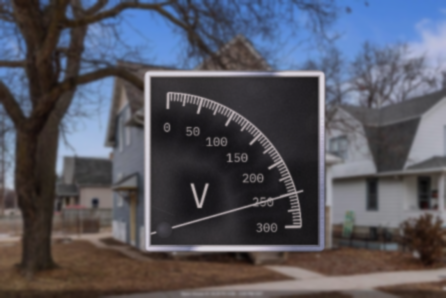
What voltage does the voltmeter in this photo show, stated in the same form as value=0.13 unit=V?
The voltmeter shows value=250 unit=V
